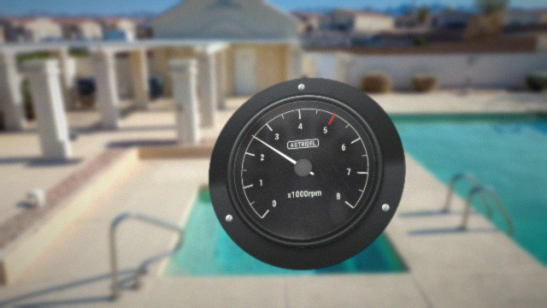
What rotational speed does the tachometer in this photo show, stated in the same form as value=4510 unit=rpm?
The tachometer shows value=2500 unit=rpm
